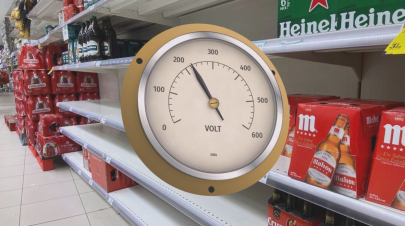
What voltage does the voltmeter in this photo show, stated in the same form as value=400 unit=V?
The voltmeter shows value=220 unit=V
